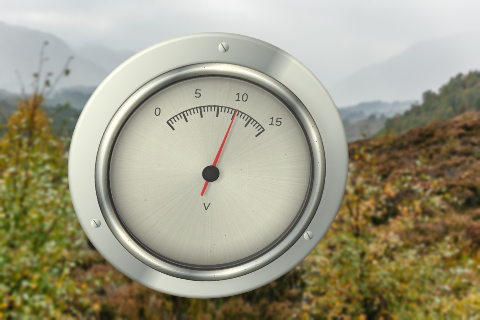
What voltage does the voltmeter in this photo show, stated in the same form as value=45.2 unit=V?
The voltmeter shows value=10 unit=V
